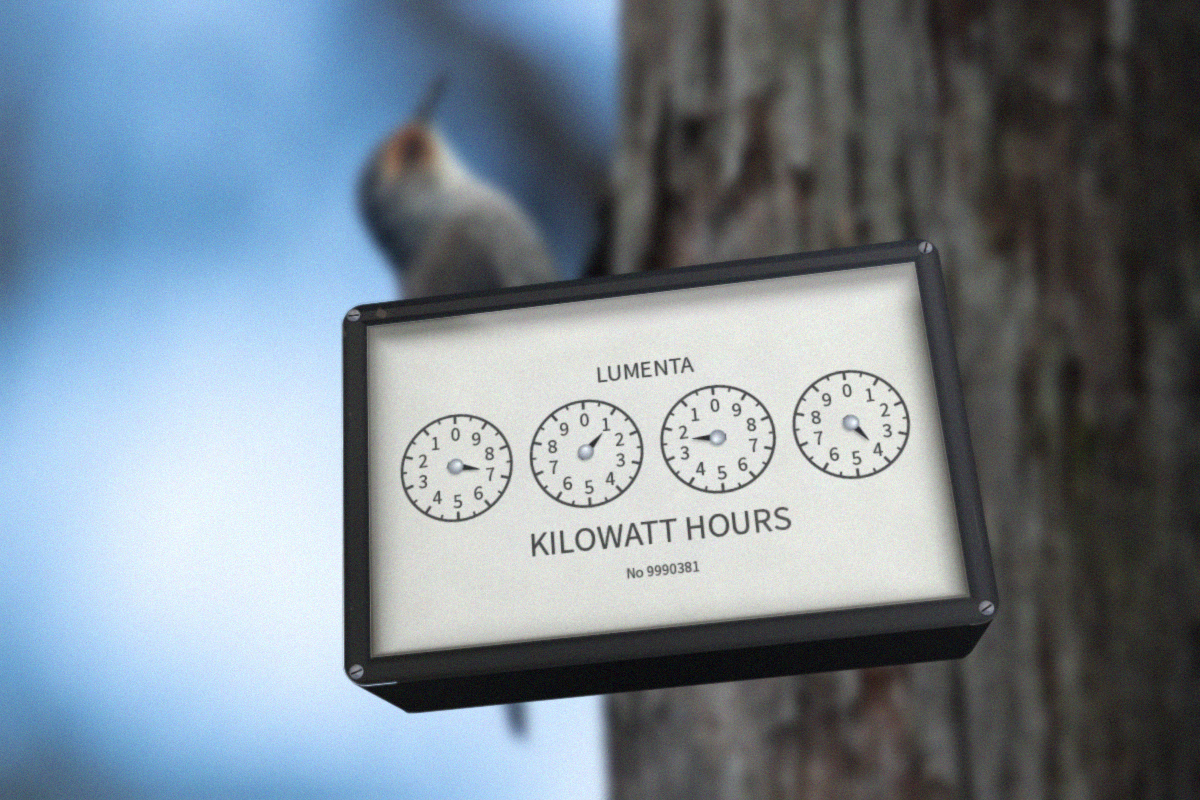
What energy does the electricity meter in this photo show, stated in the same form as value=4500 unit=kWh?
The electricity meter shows value=7124 unit=kWh
